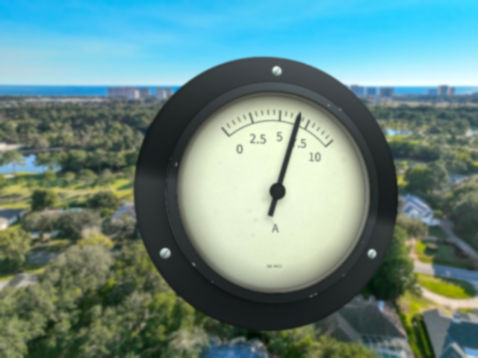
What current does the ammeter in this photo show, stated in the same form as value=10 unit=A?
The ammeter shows value=6.5 unit=A
